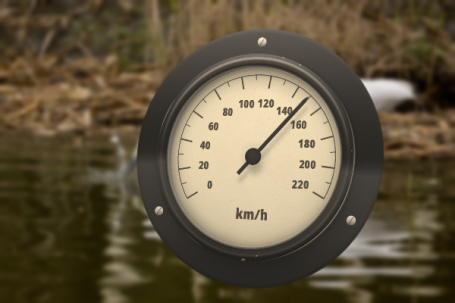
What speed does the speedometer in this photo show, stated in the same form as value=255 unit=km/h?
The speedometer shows value=150 unit=km/h
